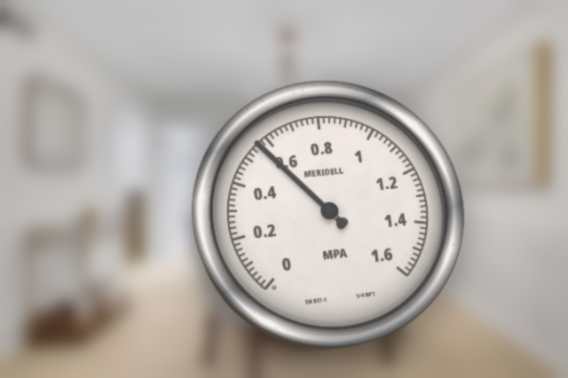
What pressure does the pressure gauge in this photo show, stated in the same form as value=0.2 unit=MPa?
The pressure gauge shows value=0.56 unit=MPa
